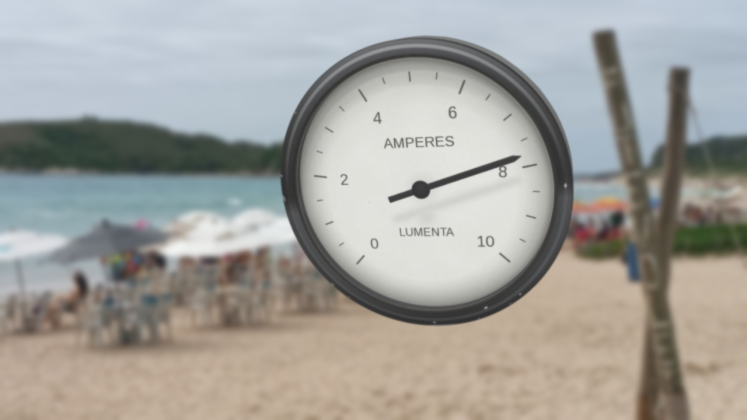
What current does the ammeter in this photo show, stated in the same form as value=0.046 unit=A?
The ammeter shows value=7.75 unit=A
